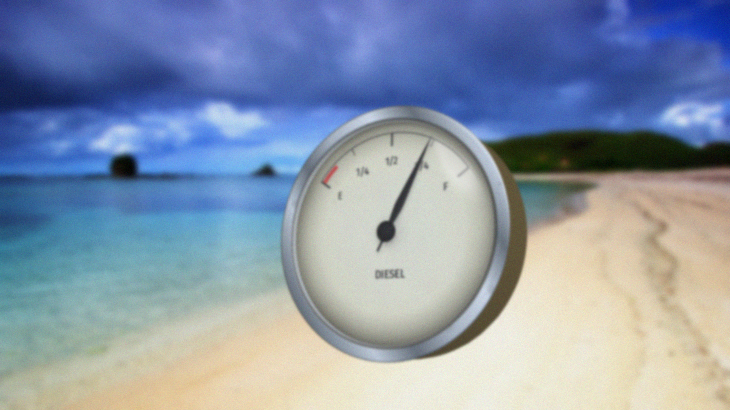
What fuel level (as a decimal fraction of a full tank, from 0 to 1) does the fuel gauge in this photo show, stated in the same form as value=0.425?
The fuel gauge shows value=0.75
